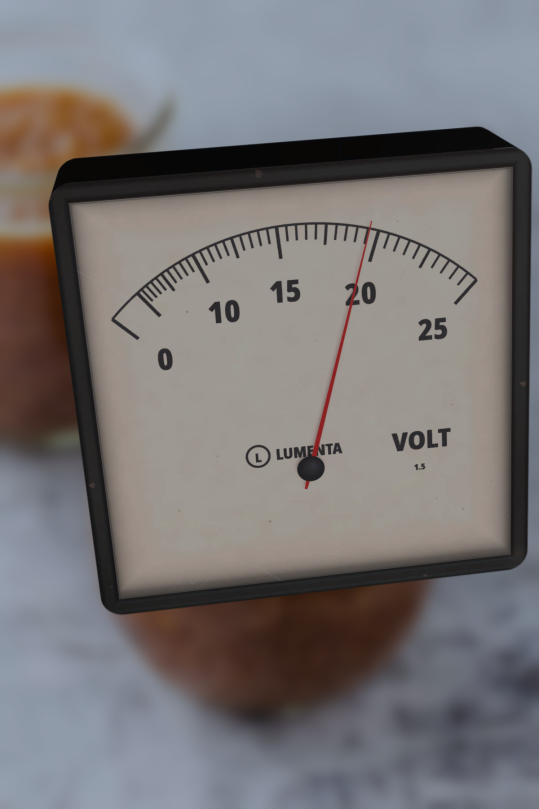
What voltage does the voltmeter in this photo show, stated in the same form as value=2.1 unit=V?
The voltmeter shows value=19.5 unit=V
